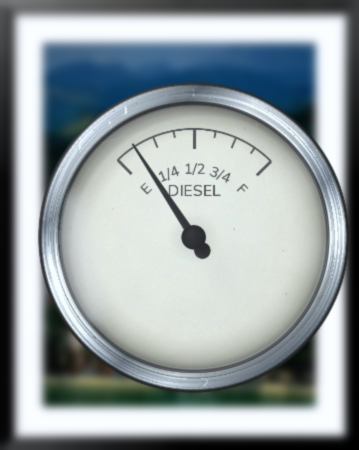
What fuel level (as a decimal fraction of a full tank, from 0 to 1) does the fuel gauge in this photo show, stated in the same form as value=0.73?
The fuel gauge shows value=0.125
